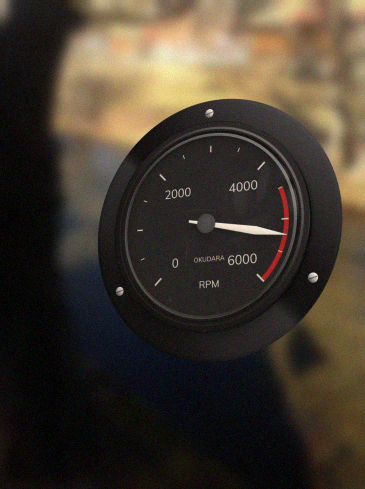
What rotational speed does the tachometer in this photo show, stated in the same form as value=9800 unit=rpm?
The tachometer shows value=5250 unit=rpm
